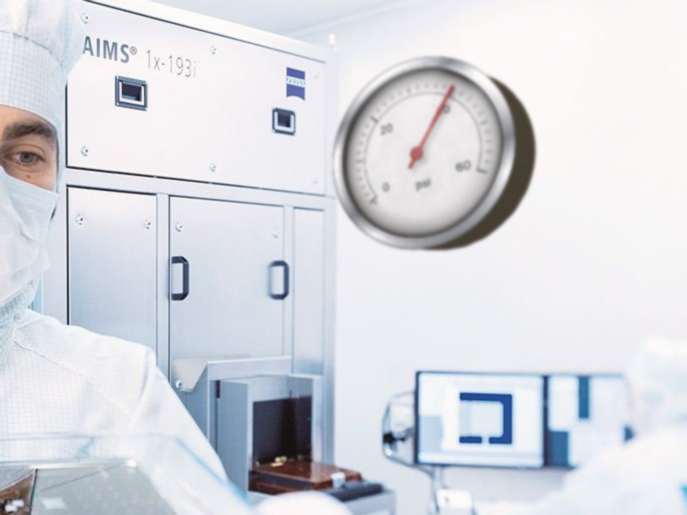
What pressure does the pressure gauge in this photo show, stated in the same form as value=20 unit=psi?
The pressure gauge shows value=40 unit=psi
